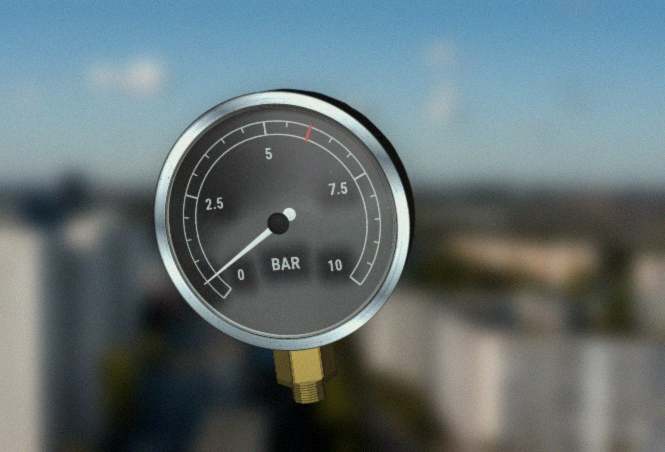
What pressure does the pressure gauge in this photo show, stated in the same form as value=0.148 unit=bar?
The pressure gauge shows value=0.5 unit=bar
